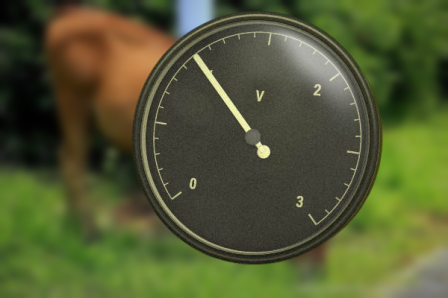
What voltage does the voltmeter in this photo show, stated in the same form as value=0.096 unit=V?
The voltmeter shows value=1 unit=V
